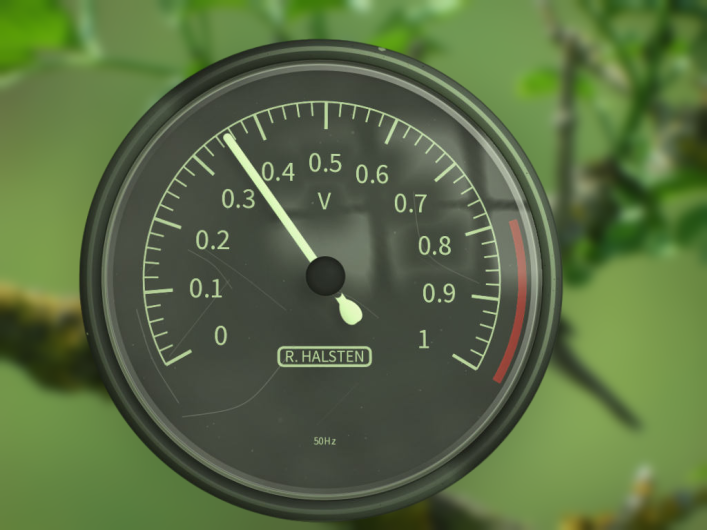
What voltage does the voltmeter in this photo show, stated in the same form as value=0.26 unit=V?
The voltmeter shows value=0.35 unit=V
